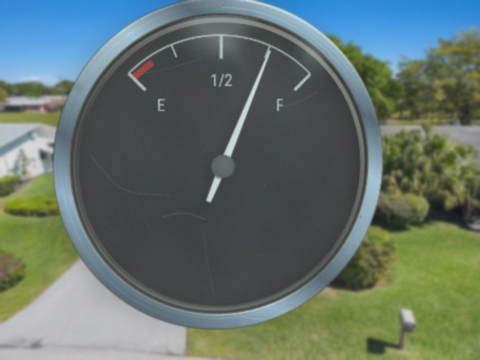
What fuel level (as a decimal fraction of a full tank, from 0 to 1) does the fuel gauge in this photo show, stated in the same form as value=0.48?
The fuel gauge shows value=0.75
